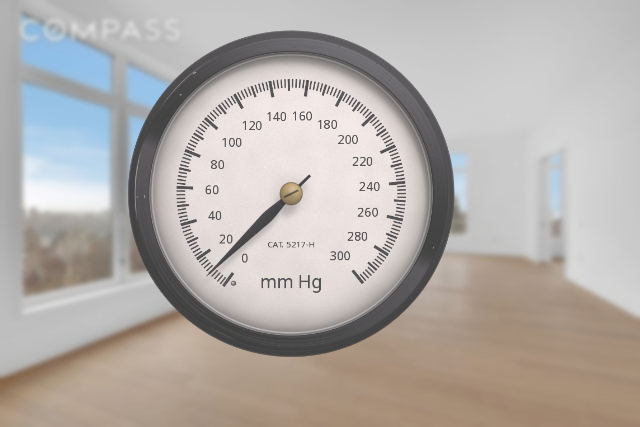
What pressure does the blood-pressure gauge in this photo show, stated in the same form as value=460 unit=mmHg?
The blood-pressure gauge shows value=10 unit=mmHg
